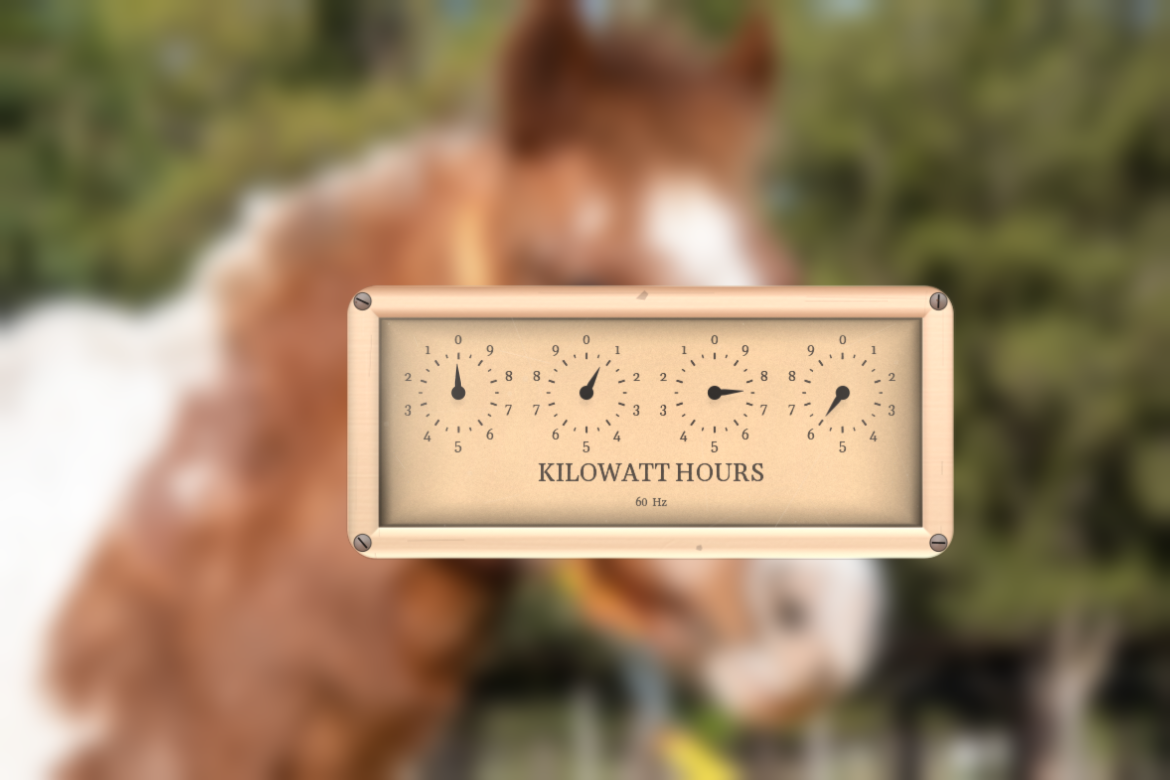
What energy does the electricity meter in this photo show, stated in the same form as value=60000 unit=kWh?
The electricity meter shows value=76 unit=kWh
